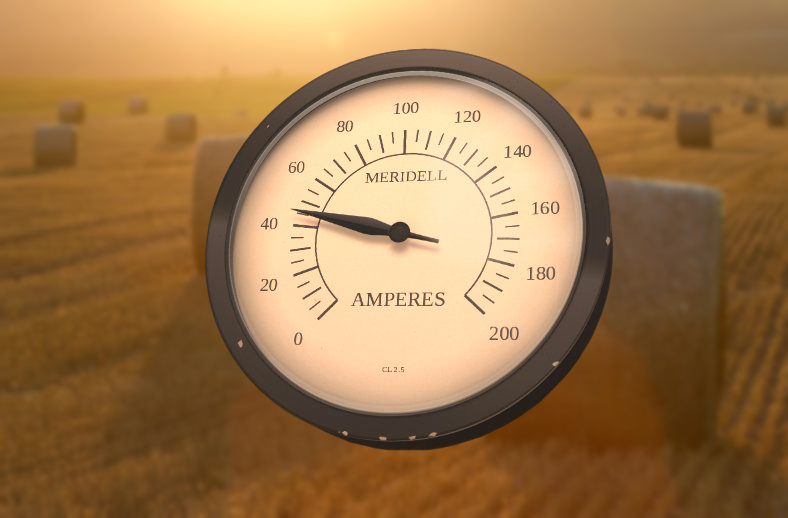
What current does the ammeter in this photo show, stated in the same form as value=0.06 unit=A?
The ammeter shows value=45 unit=A
